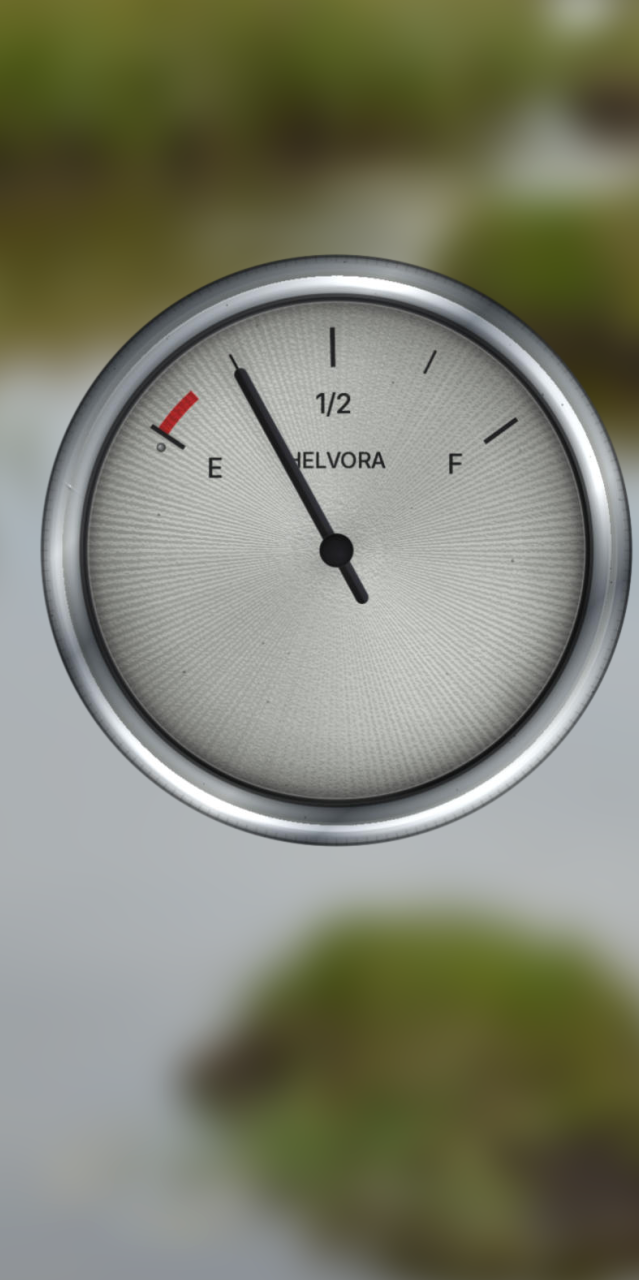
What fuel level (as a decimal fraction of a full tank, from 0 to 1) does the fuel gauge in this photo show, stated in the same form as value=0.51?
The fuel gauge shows value=0.25
